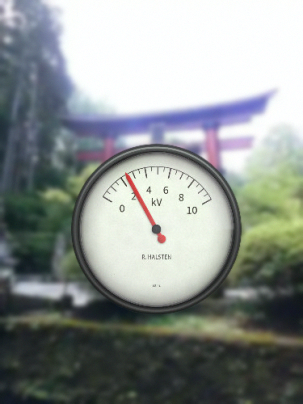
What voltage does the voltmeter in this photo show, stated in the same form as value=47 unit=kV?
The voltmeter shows value=2.5 unit=kV
